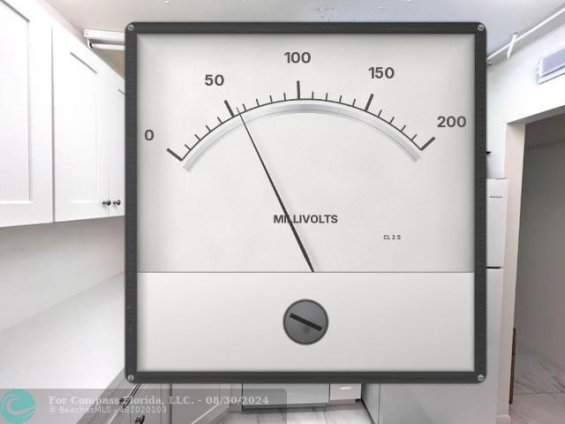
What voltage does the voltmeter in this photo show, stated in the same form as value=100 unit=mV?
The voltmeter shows value=55 unit=mV
